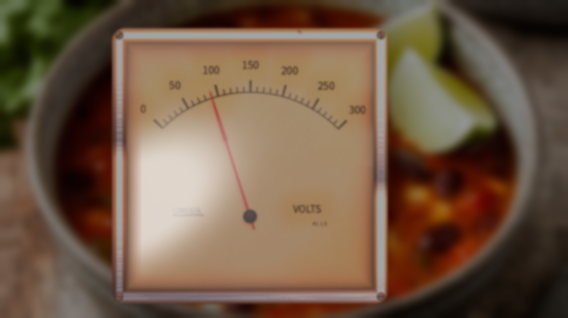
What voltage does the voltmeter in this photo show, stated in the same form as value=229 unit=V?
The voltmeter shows value=90 unit=V
